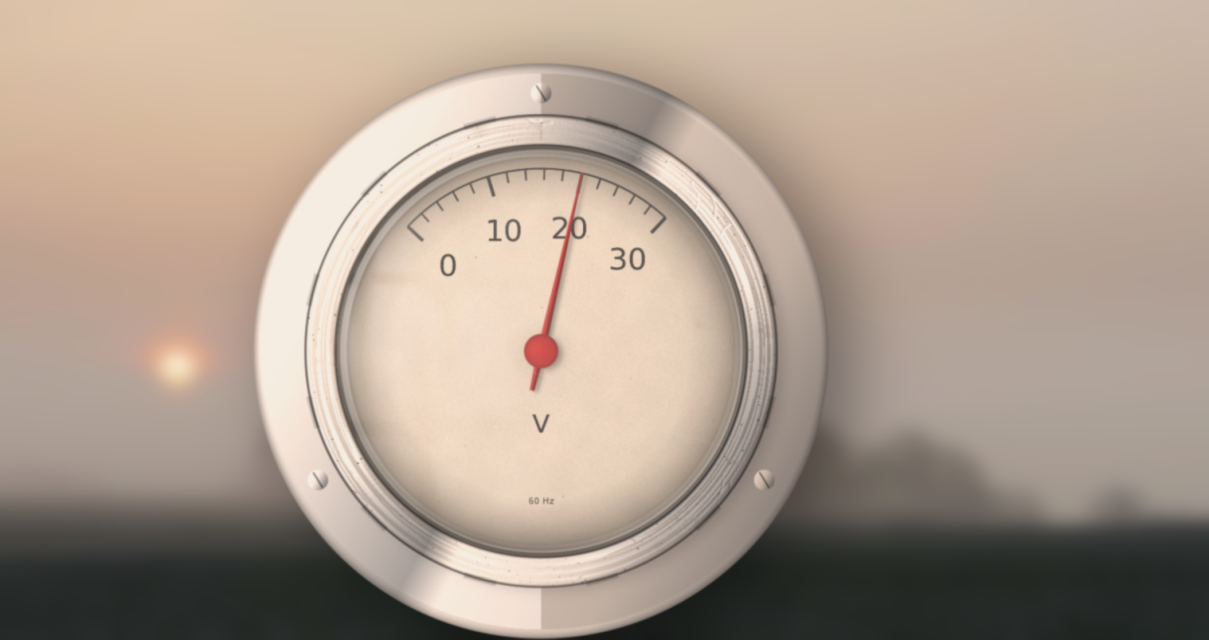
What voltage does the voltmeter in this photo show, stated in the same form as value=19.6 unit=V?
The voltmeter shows value=20 unit=V
